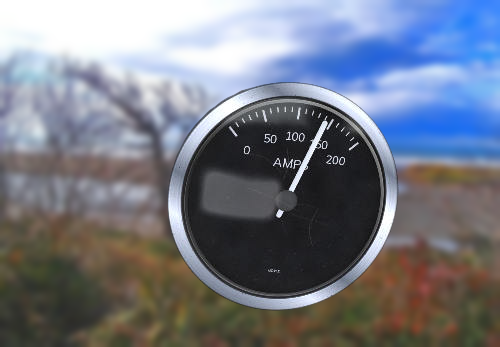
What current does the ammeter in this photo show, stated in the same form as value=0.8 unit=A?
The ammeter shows value=140 unit=A
